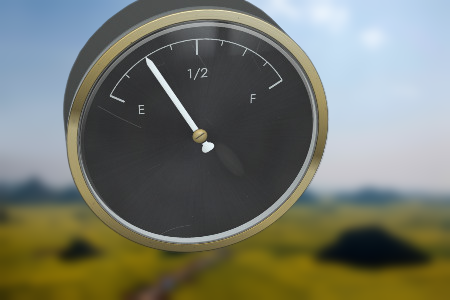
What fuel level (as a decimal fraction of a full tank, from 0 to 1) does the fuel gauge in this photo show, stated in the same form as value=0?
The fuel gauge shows value=0.25
